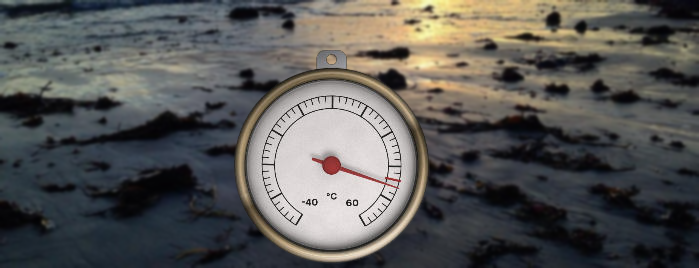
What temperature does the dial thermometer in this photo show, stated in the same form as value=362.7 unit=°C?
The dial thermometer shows value=46 unit=°C
